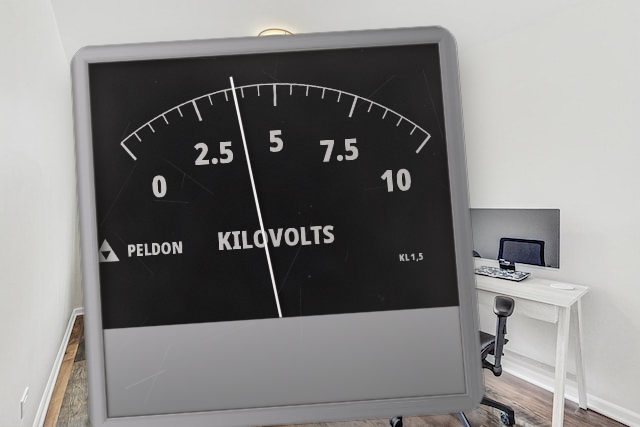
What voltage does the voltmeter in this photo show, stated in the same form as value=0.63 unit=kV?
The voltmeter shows value=3.75 unit=kV
